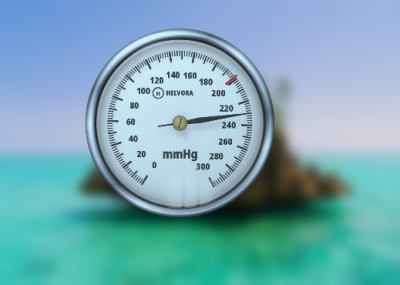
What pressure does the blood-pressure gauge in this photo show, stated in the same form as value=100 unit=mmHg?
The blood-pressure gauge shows value=230 unit=mmHg
